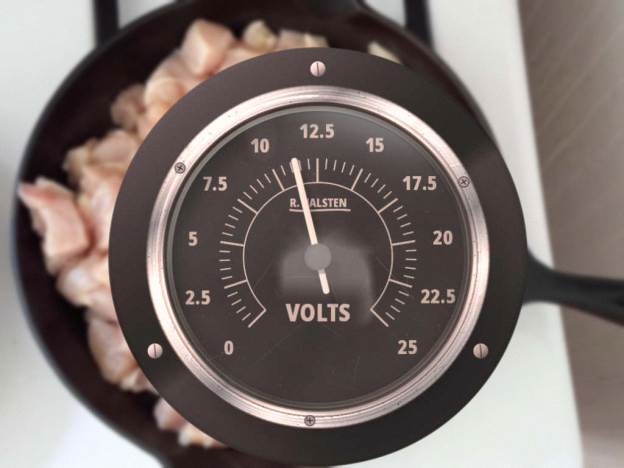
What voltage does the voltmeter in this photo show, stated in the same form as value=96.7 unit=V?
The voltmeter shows value=11.25 unit=V
